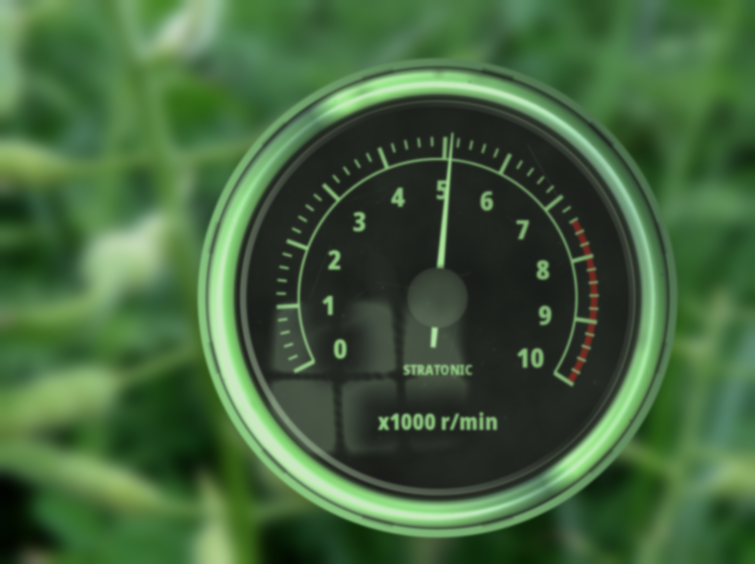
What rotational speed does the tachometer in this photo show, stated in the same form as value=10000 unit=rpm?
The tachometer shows value=5100 unit=rpm
